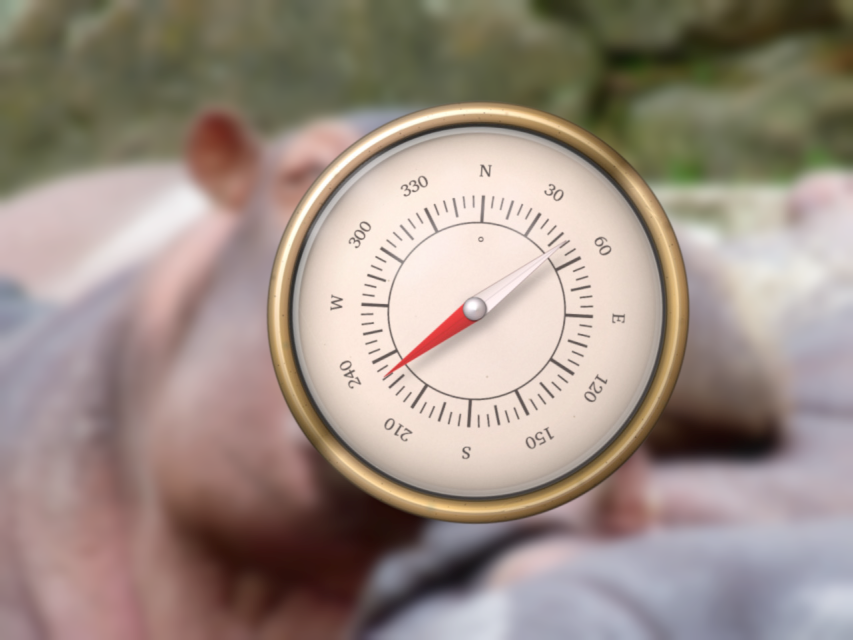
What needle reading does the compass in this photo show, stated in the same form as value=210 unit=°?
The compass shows value=230 unit=°
